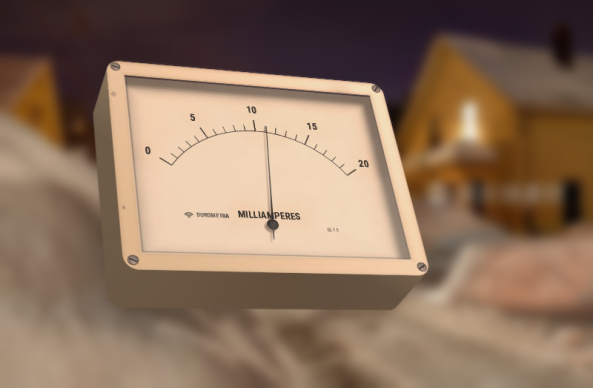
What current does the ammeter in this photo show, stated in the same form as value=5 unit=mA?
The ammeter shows value=11 unit=mA
